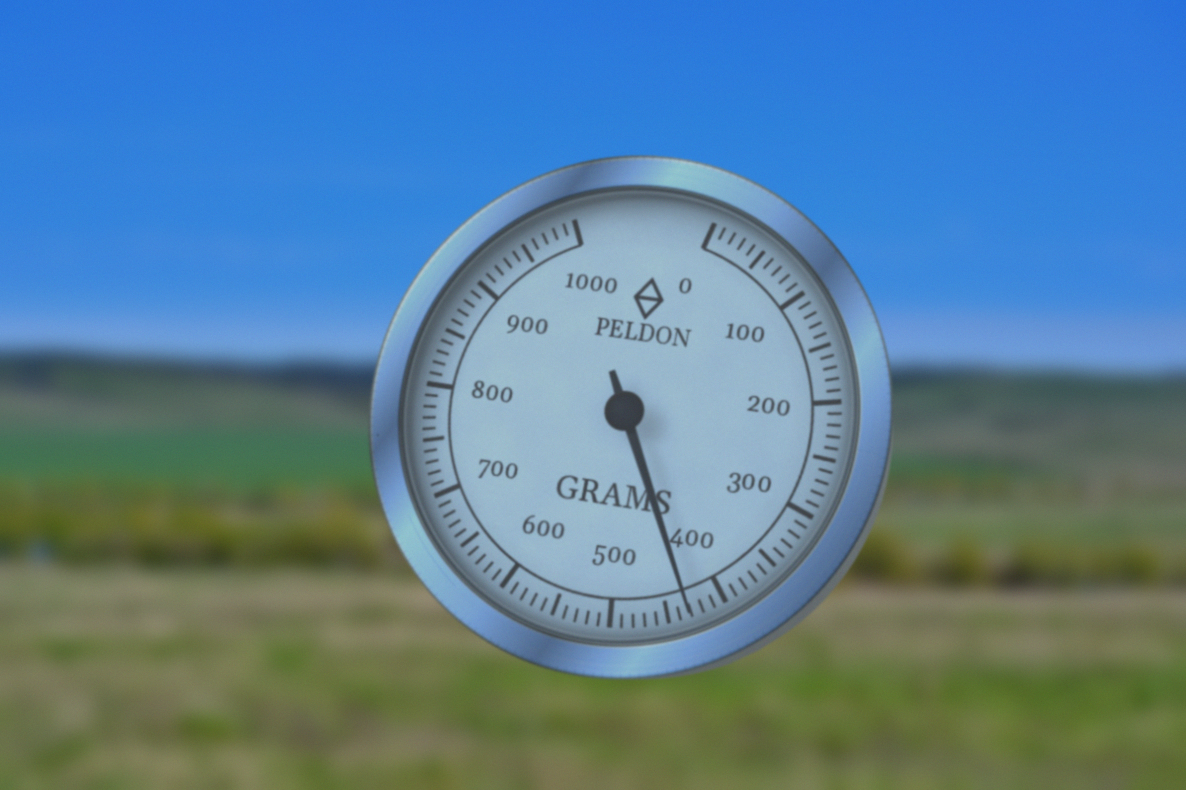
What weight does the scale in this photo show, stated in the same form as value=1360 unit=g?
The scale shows value=430 unit=g
